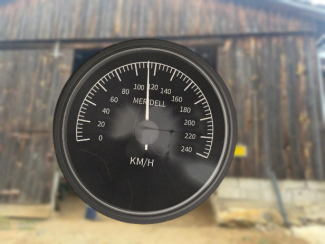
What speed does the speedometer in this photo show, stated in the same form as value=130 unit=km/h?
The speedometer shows value=112 unit=km/h
